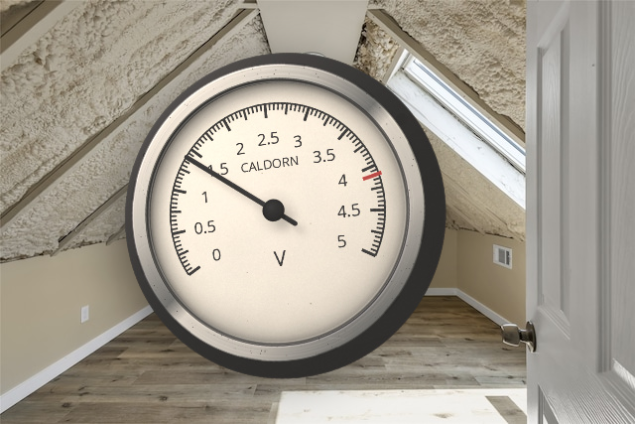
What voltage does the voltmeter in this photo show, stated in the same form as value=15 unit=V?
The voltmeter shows value=1.4 unit=V
